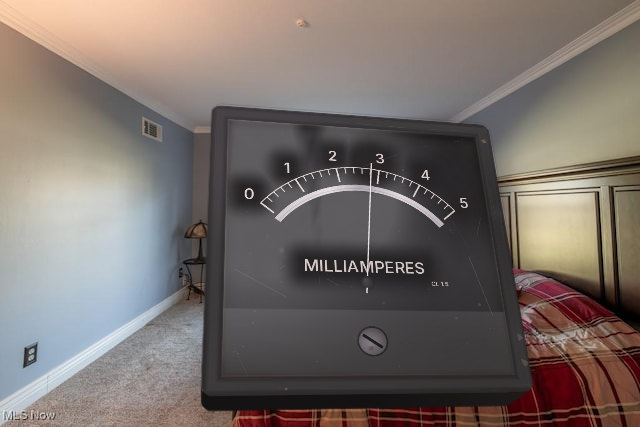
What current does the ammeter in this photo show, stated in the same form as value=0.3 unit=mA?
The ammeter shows value=2.8 unit=mA
